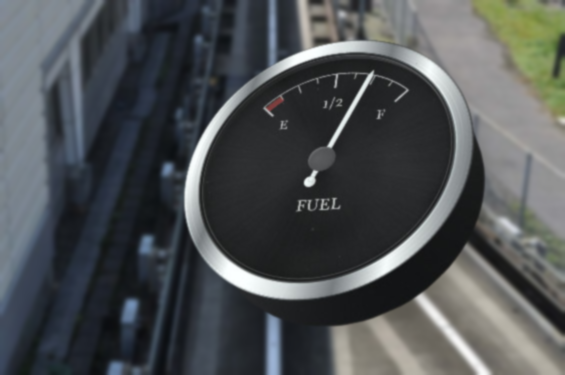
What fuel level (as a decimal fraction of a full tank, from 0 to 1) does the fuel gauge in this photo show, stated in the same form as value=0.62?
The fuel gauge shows value=0.75
